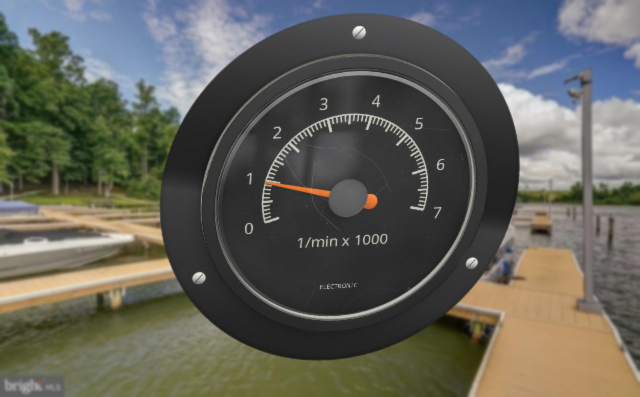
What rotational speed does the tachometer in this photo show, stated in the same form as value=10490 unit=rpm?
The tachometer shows value=1000 unit=rpm
